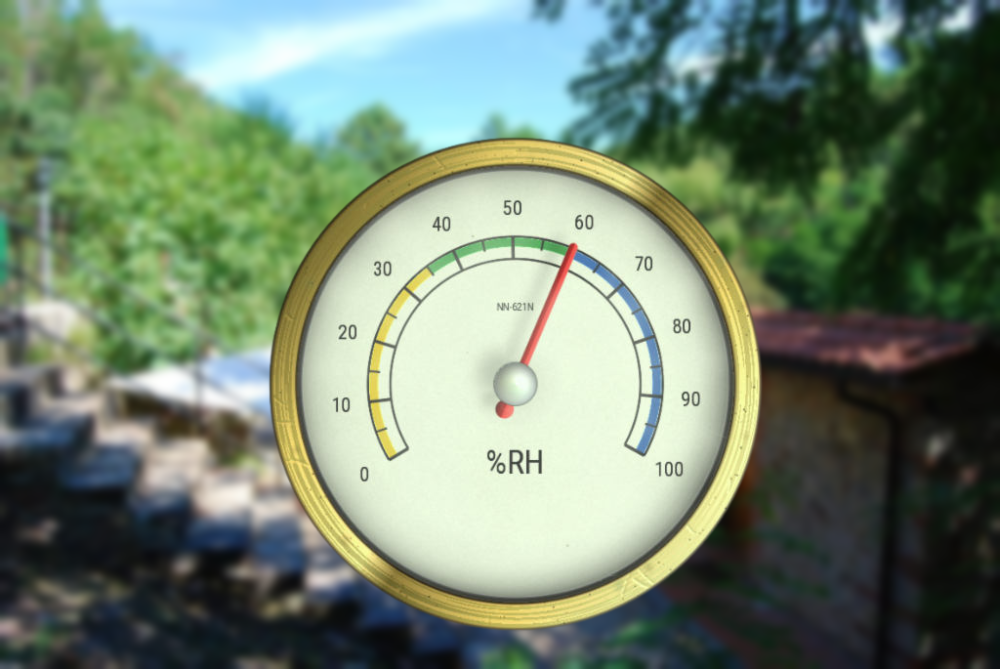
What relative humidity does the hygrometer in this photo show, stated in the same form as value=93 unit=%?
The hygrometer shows value=60 unit=%
